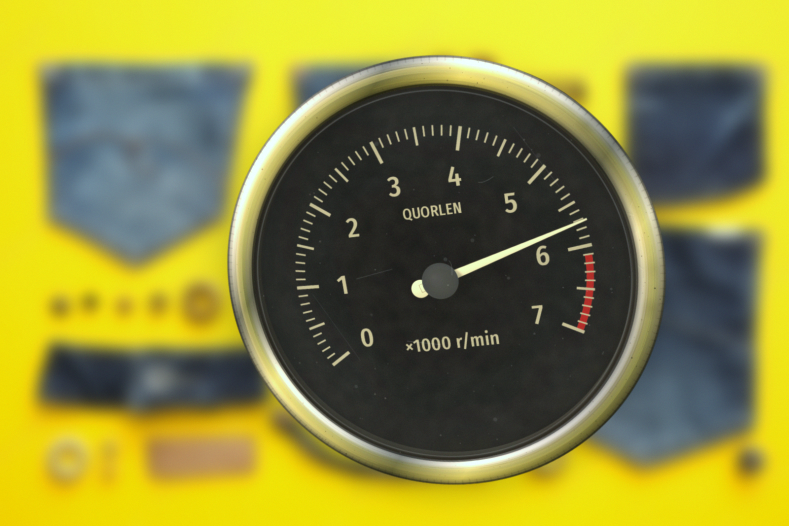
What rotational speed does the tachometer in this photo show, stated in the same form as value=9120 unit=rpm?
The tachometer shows value=5700 unit=rpm
